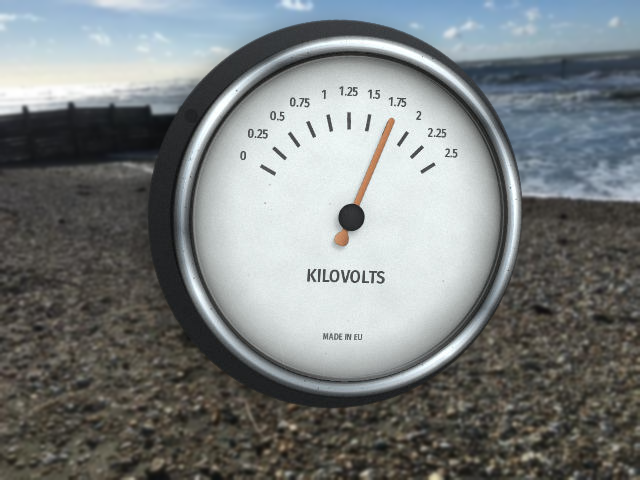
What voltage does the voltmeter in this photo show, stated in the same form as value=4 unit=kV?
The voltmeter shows value=1.75 unit=kV
